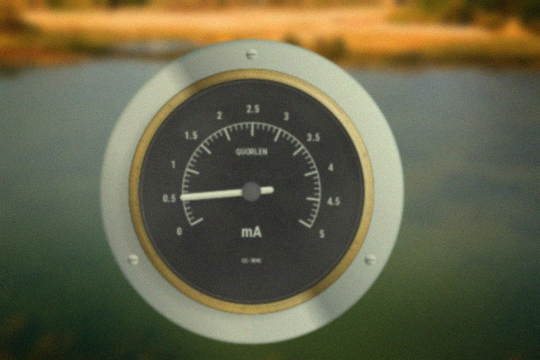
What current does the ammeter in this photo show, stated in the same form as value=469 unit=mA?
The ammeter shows value=0.5 unit=mA
